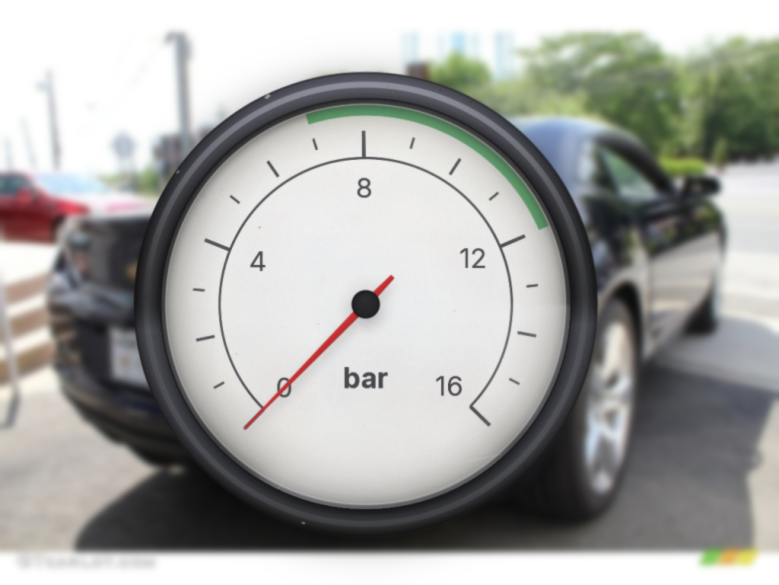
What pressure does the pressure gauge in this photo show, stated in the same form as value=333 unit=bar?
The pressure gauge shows value=0 unit=bar
